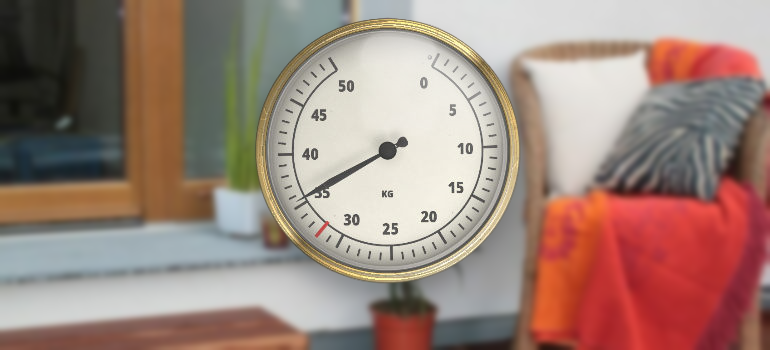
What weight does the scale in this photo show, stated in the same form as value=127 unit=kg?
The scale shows value=35.5 unit=kg
